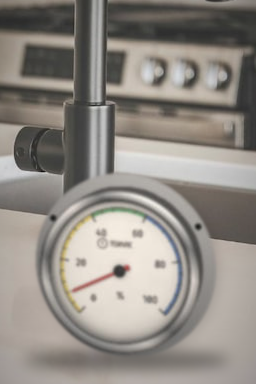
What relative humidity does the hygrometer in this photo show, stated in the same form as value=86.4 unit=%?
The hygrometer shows value=8 unit=%
